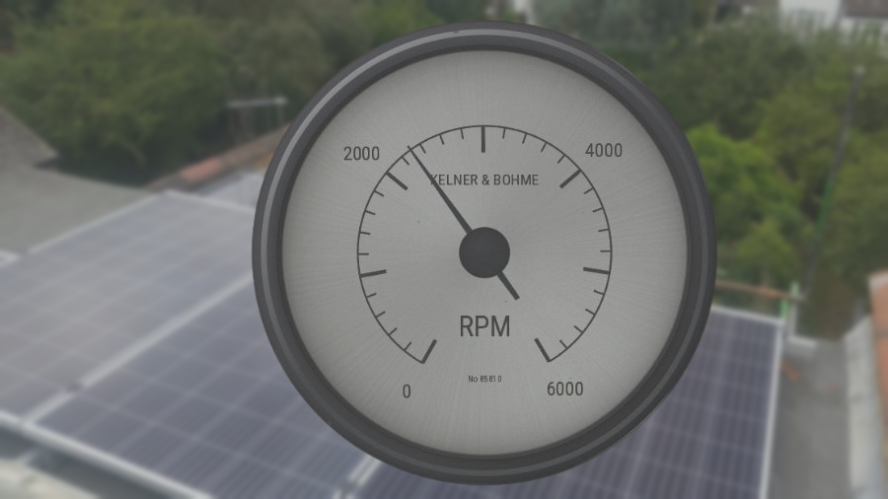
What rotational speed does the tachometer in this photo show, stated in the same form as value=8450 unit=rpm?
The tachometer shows value=2300 unit=rpm
